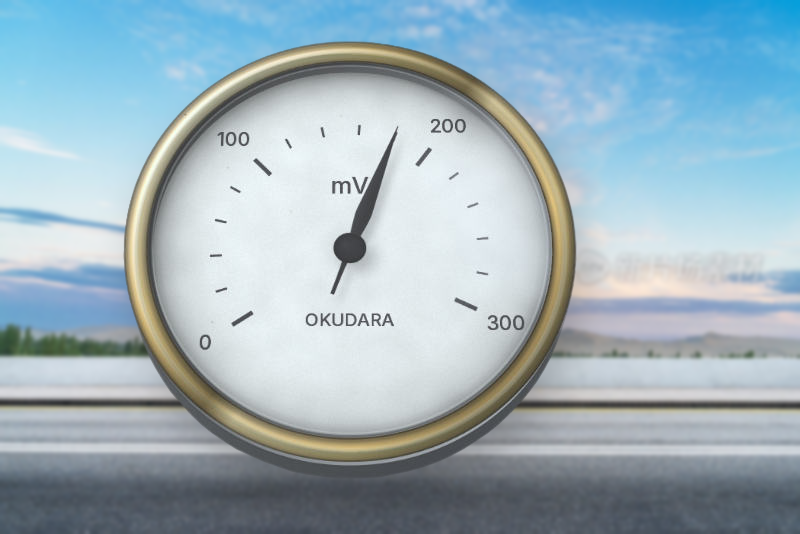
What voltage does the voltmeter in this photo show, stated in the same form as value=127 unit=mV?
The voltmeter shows value=180 unit=mV
